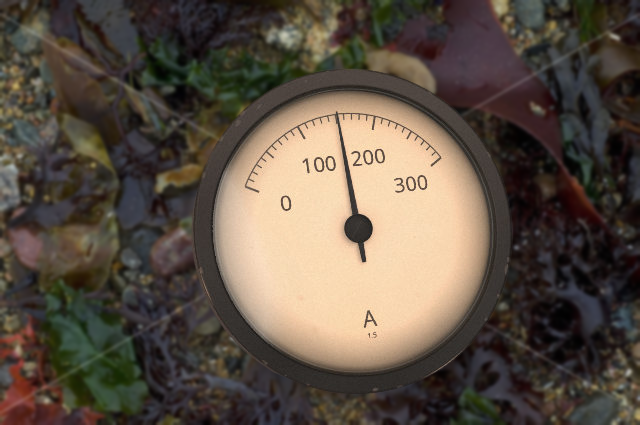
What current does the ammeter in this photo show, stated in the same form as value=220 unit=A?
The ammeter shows value=150 unit=A
